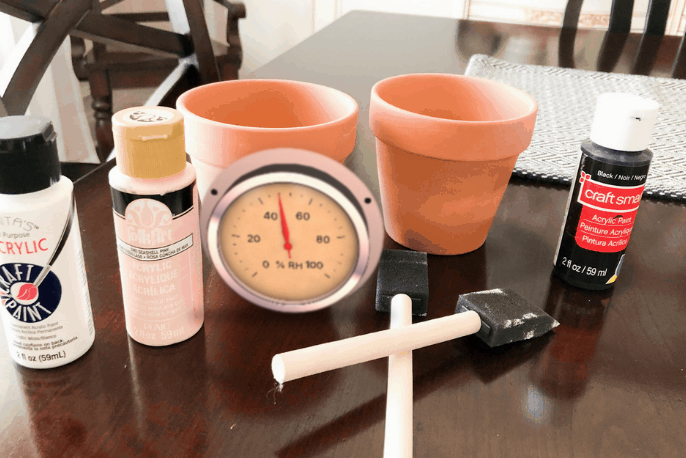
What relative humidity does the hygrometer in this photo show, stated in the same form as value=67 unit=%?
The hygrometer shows value=48 unit=%
